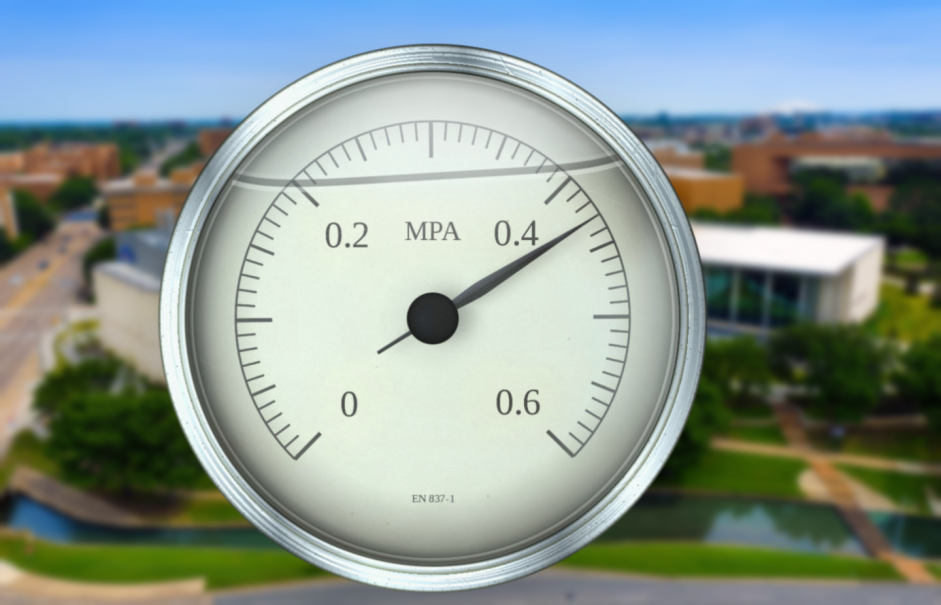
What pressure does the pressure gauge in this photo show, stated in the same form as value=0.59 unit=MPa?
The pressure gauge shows value=0.43 unit=MPa
